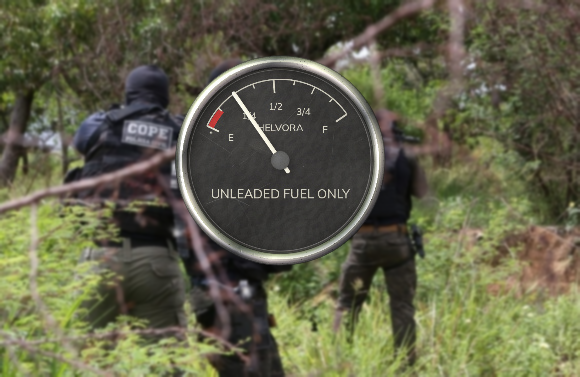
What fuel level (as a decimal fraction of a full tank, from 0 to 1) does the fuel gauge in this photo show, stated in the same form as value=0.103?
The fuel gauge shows value=0.25
